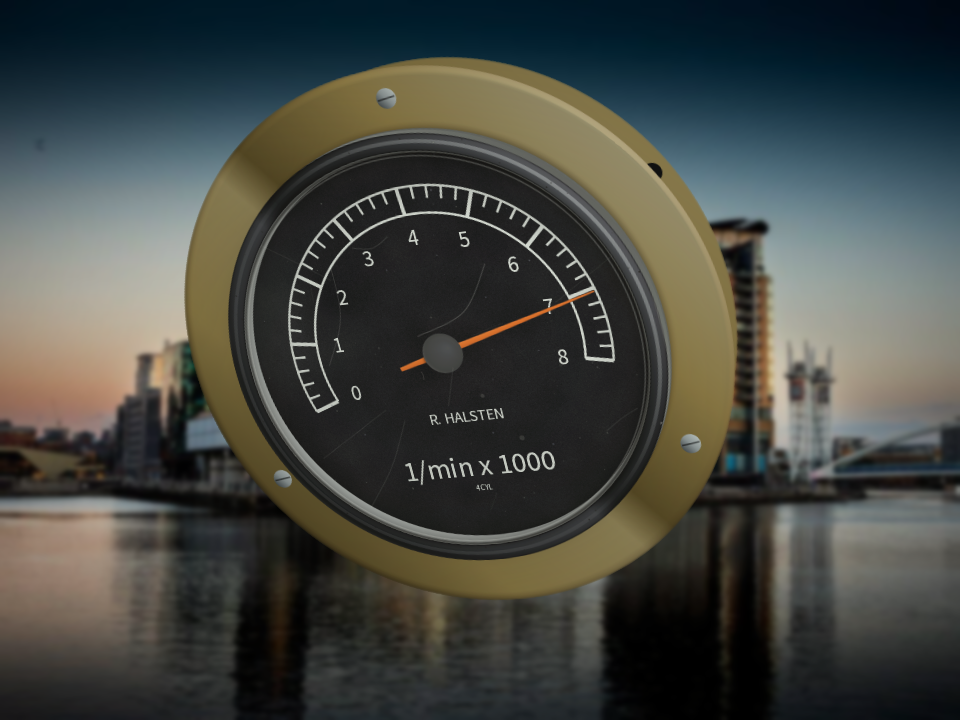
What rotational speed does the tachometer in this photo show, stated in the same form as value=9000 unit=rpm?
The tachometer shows value=7000 unit=rpm
